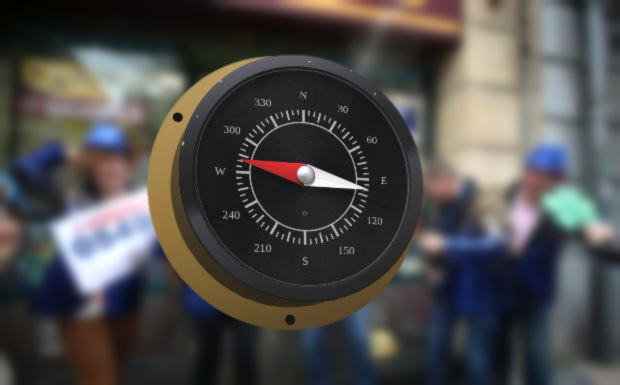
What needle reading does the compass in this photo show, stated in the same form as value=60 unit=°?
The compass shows value=280 unit=°
